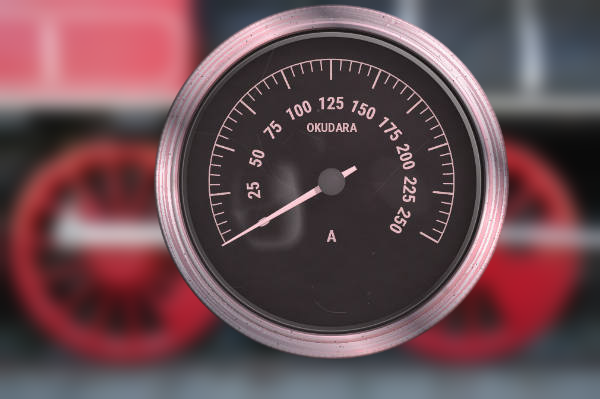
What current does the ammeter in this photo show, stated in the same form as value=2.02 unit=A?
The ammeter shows value=0 unit=A
